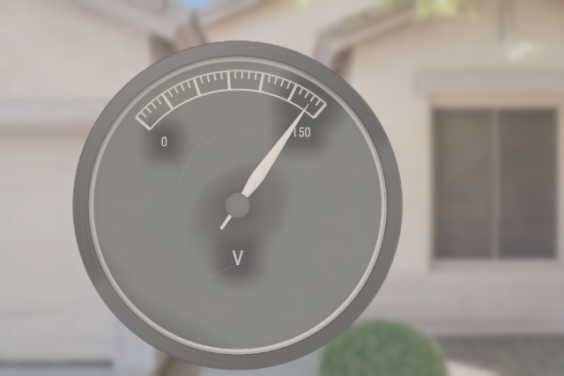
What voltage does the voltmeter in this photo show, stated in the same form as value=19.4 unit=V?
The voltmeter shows value=140 unit=V
